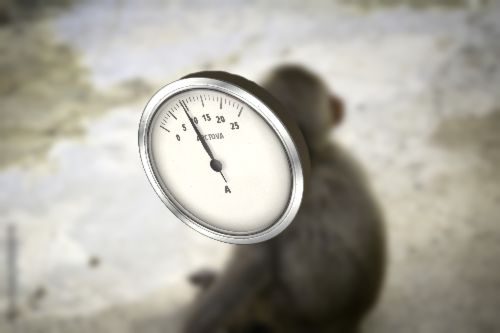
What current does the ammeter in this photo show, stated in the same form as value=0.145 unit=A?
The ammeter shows value=10 unit=A
